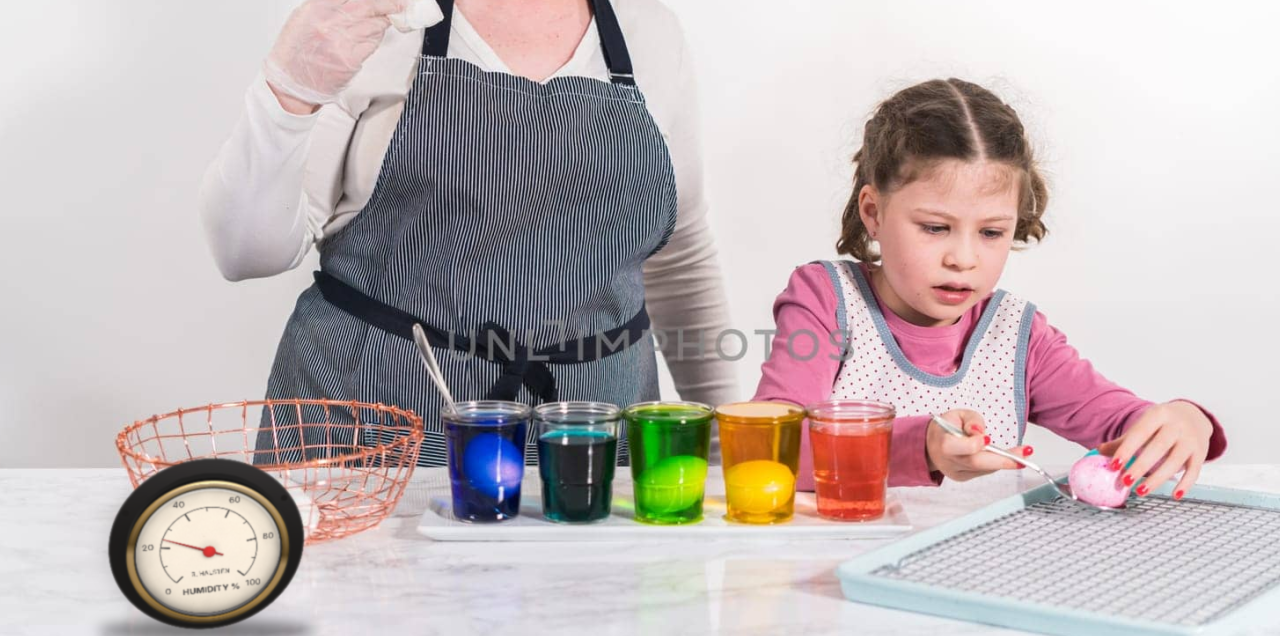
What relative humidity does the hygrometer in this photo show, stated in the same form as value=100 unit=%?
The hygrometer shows value=25 unit=%
